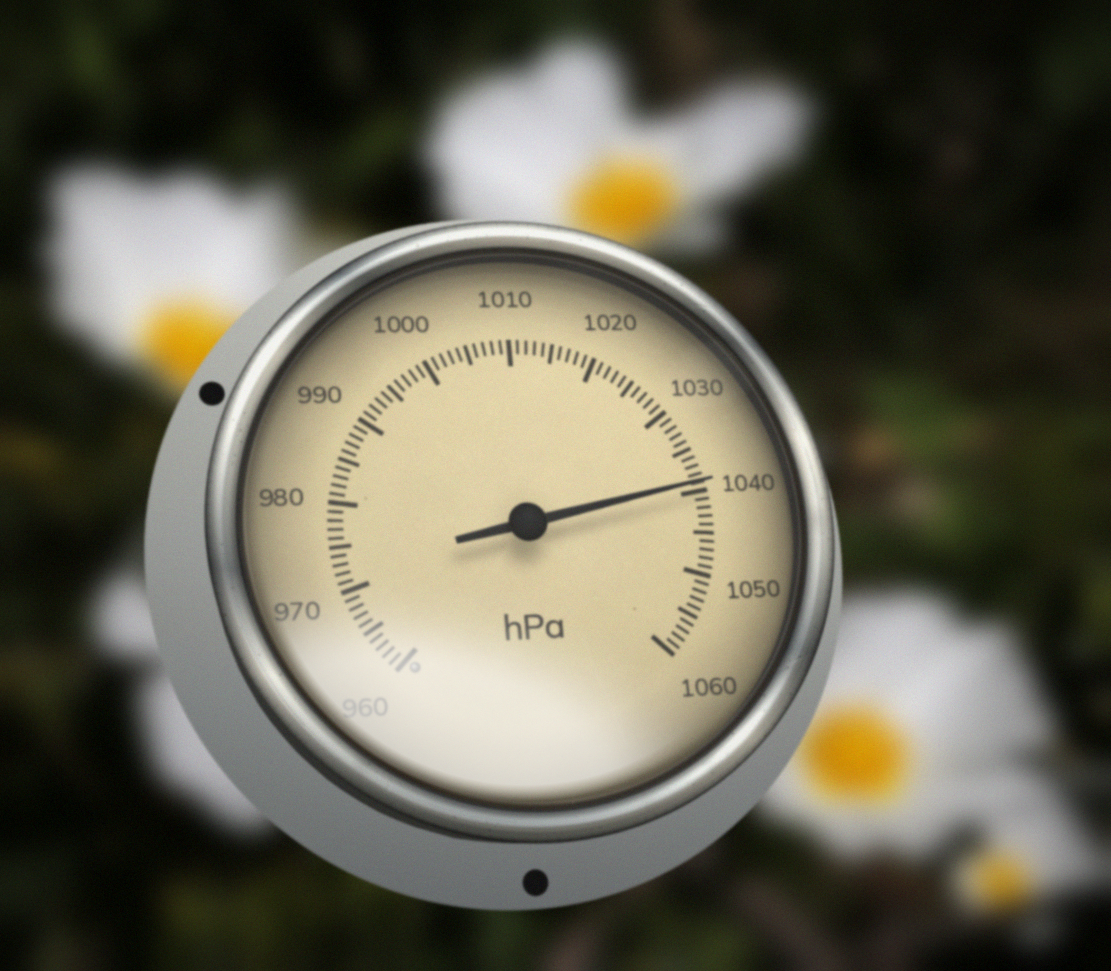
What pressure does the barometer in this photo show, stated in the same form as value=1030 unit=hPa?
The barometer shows value=1039 unit=hPa
